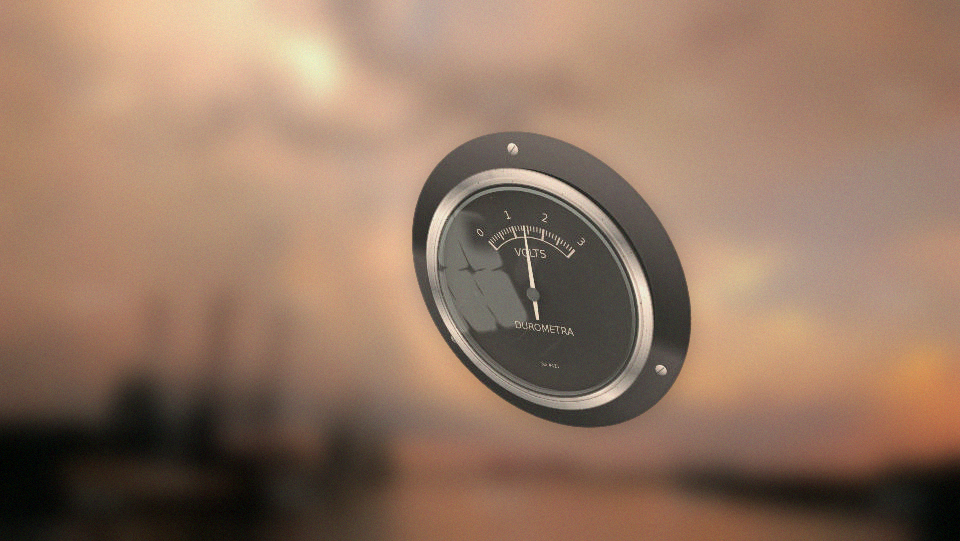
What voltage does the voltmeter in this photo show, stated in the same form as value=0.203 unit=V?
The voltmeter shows value=1.5 unit=V
